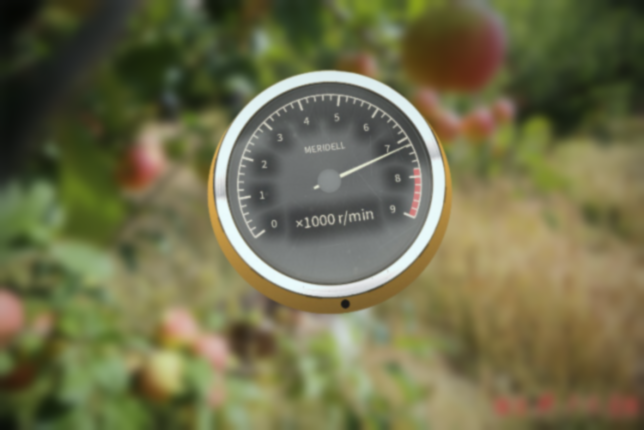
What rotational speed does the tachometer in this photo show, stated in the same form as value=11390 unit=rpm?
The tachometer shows value=7200 unit=rpm
